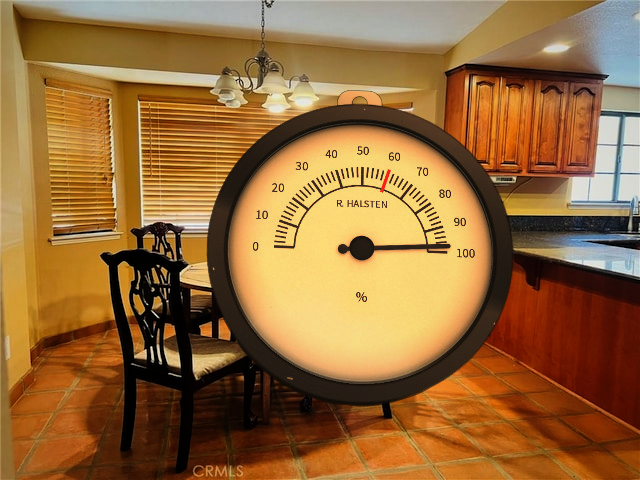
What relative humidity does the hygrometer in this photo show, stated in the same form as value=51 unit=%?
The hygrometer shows value=98 unit=%
